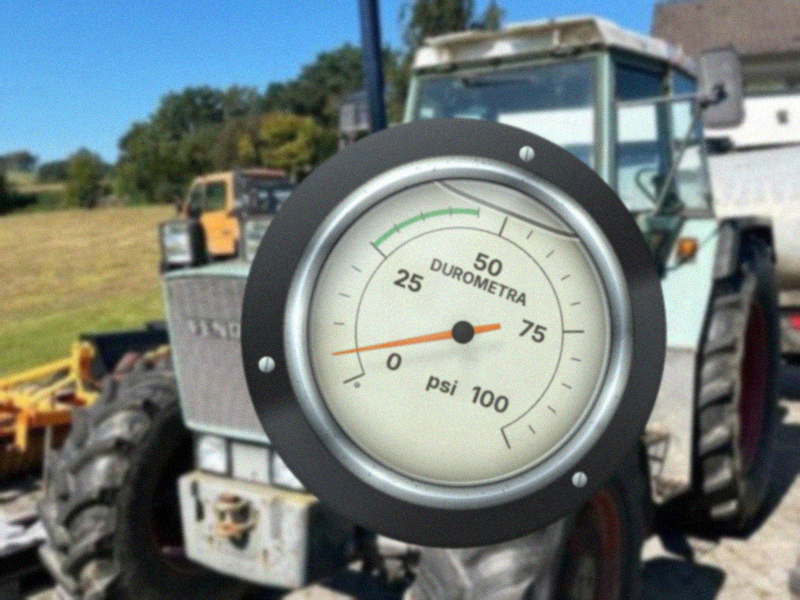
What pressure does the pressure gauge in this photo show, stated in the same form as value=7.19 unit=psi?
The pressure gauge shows value=5 unit=psi
